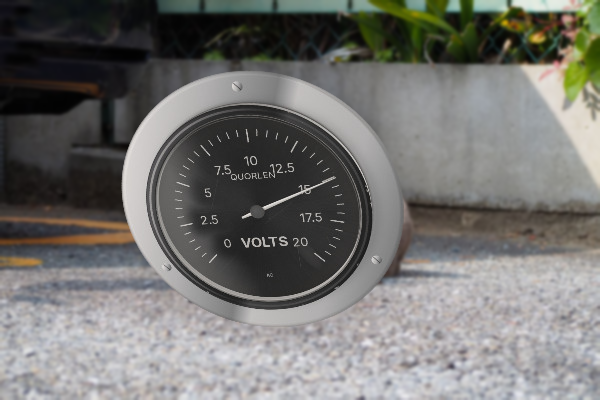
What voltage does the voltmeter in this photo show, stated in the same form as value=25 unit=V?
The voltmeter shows value=15 unit=V
